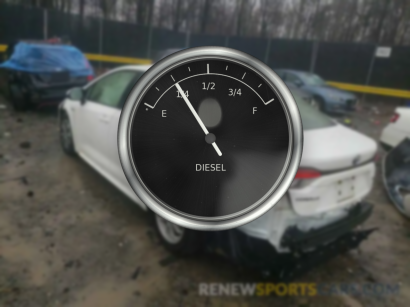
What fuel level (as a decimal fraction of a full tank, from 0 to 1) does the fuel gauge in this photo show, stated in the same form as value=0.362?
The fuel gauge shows value=0.25
